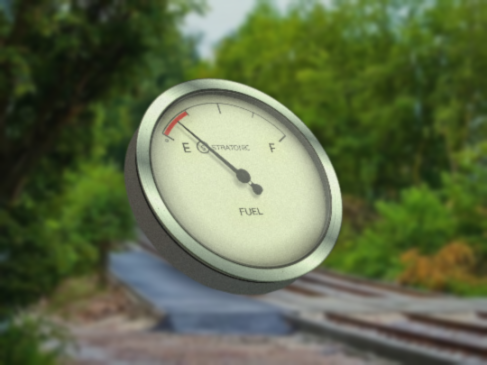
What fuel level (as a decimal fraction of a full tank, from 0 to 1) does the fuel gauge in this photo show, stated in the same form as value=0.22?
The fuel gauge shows value=0.125
